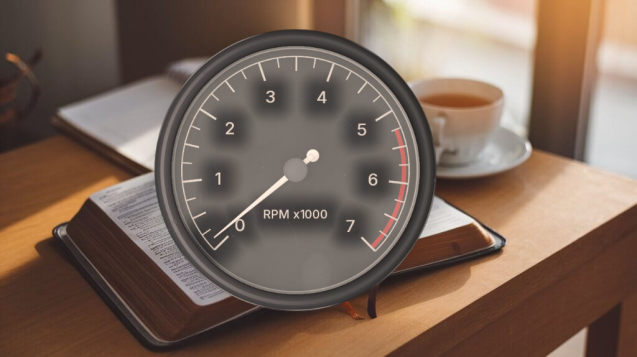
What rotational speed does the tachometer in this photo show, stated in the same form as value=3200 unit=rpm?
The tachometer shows value=125 unit=rpm
